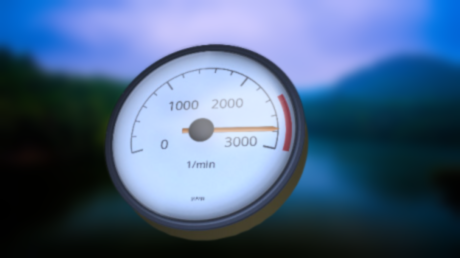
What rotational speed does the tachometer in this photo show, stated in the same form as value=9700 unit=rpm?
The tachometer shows value=2800 unit=rpm
